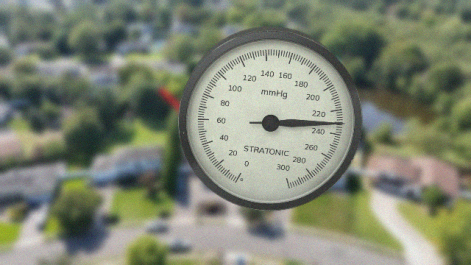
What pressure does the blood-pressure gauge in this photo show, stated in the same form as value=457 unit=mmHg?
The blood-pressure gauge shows value=230 unit=mmHg
